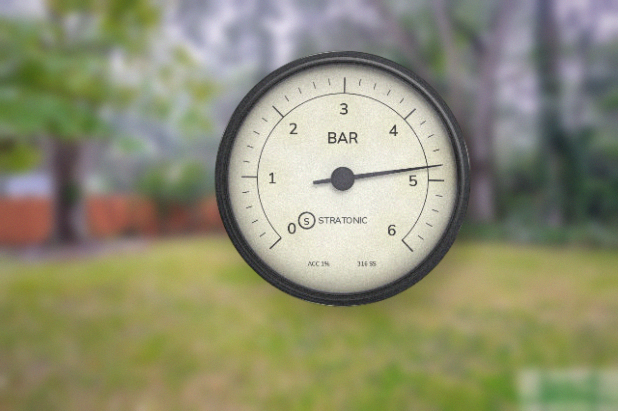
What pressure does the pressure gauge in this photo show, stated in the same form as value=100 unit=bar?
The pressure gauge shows value=4.8 unit=bar
